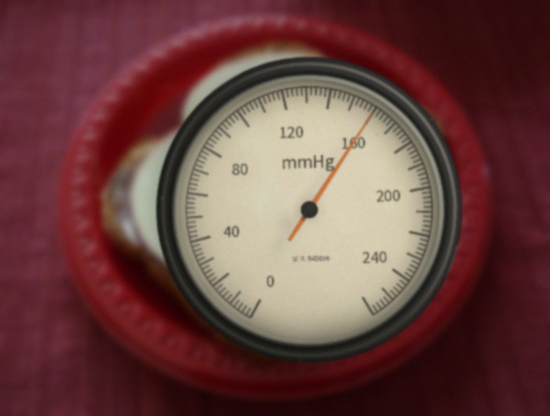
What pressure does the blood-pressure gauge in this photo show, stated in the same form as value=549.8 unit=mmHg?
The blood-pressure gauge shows value=160 unit=mmHg
